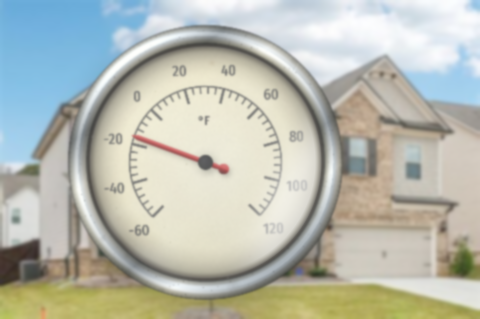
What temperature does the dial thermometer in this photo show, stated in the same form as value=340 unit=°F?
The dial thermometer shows value=-16 unit=°F
